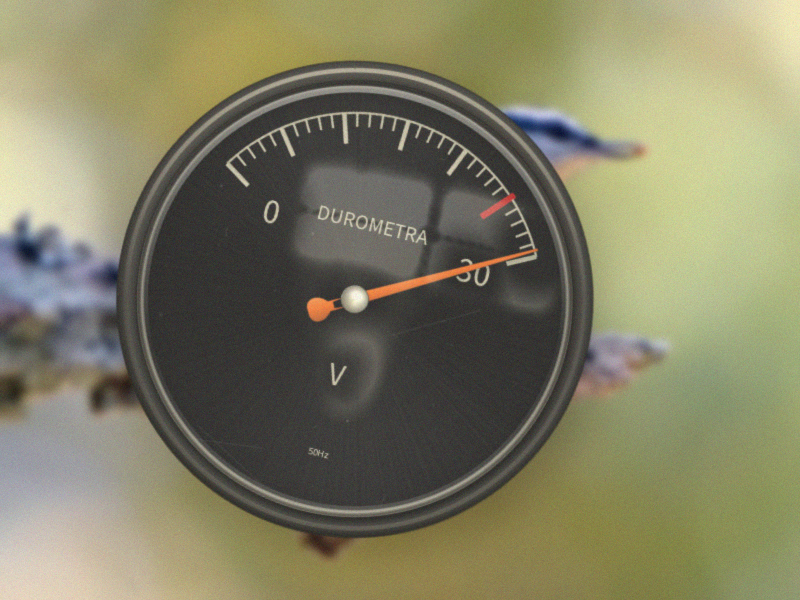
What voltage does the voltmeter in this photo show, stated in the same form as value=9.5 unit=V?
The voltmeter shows value=29.5 unit=V
